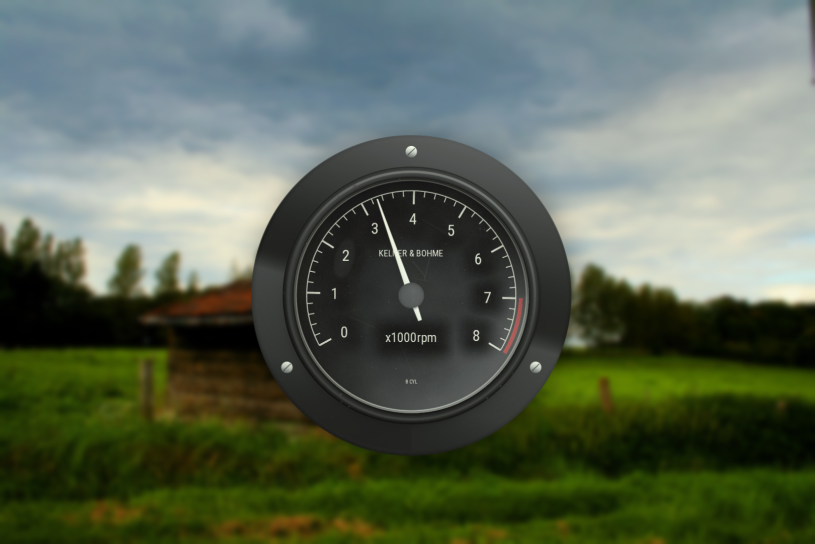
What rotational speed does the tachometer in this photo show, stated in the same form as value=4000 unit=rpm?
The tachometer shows value=3300 unit=rpm
